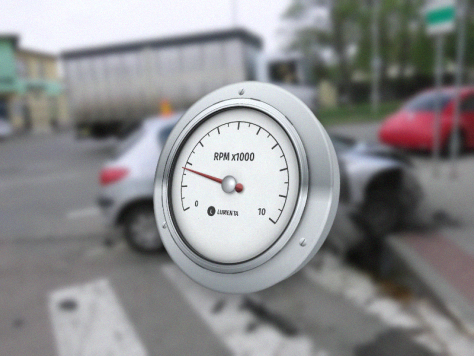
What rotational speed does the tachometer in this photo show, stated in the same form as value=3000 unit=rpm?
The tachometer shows value=1750 unit=rpm
